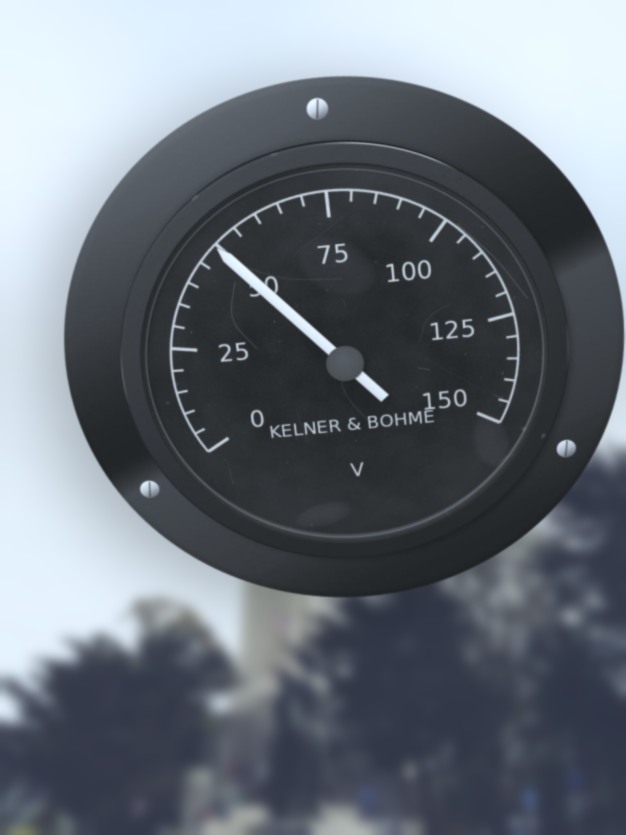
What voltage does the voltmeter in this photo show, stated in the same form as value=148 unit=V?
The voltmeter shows value=50 unit=V
